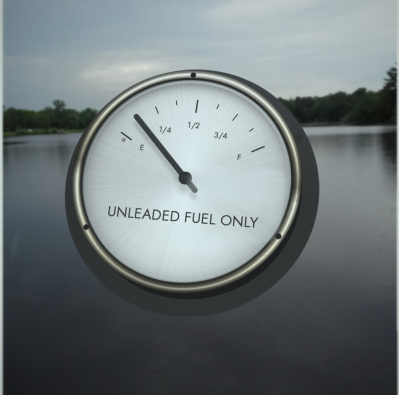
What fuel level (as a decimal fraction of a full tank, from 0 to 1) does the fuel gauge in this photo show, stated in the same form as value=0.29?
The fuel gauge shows value=0.125
